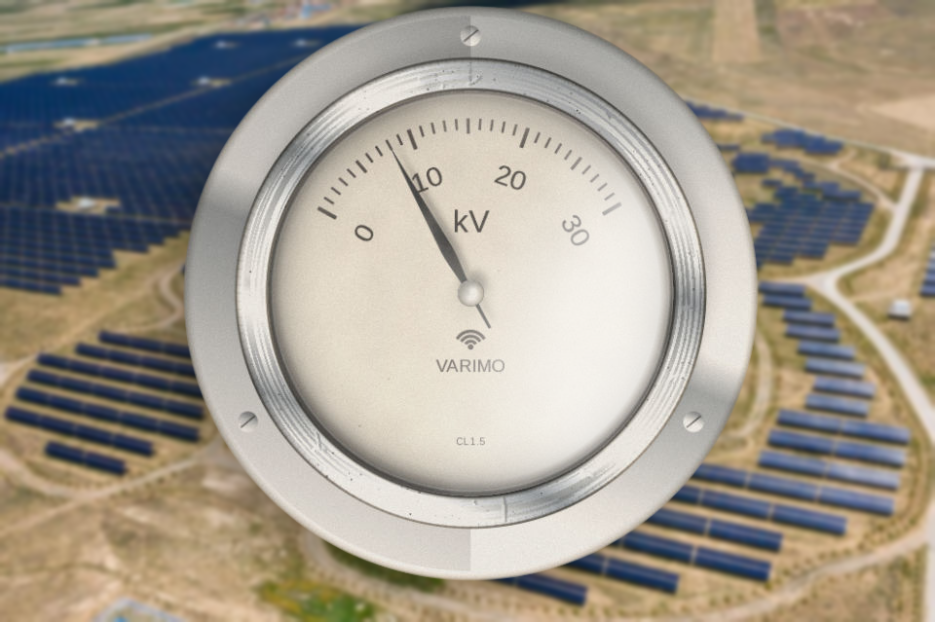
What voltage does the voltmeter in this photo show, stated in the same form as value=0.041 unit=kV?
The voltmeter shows value=8 unit=kV
